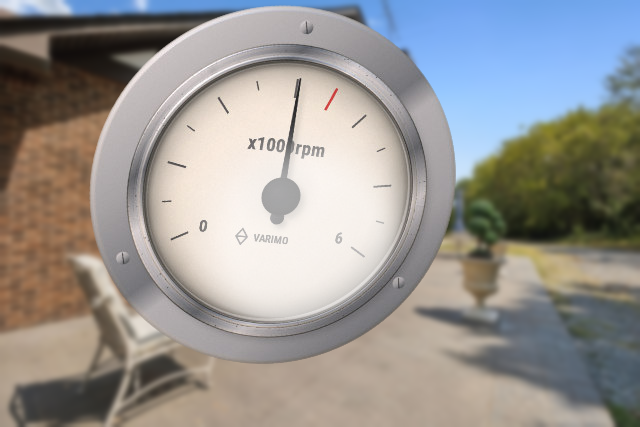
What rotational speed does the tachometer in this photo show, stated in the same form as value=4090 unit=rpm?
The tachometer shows value=3000 unit=rpm
